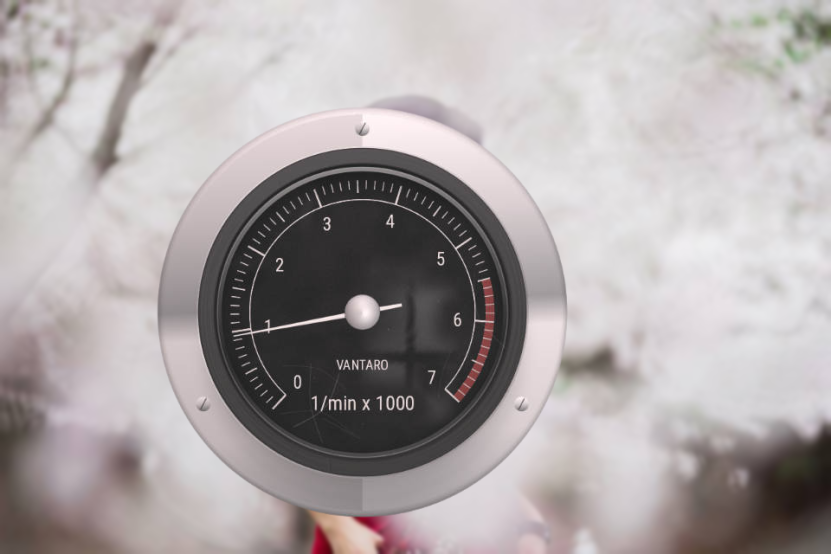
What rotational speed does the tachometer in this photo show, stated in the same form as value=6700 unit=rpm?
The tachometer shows value=950 unit=rpm
